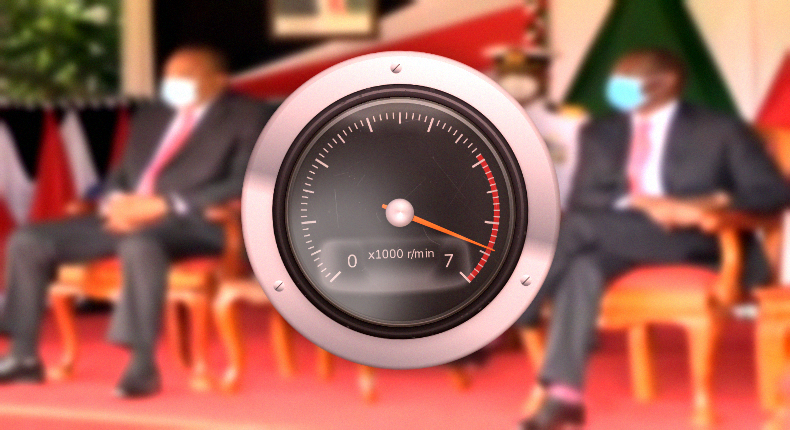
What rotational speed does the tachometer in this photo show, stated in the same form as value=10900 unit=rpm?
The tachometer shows value=6400 unit=rpm
